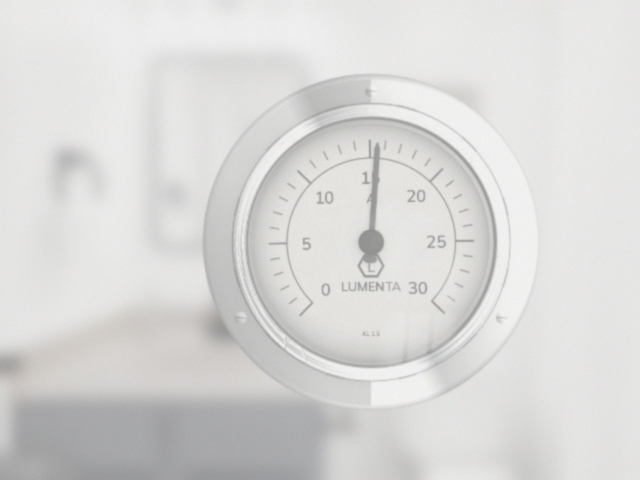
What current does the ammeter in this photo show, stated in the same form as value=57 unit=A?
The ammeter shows value=15.5 unit=A
